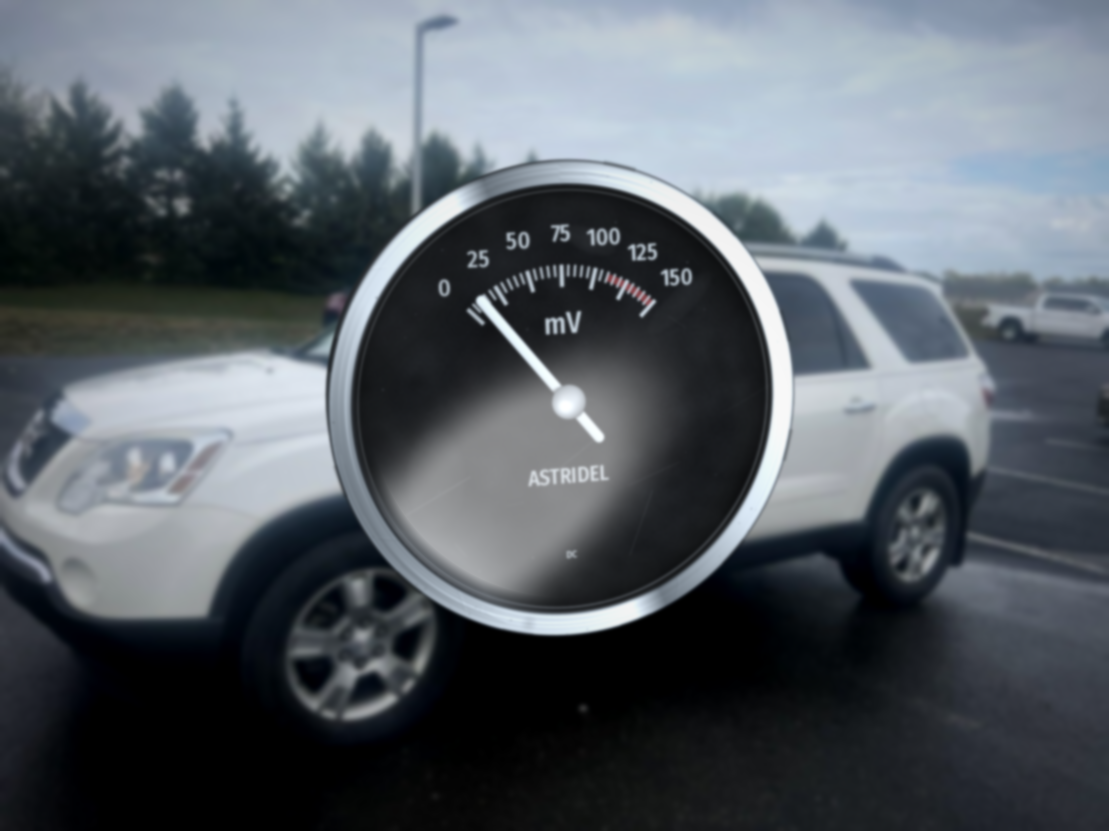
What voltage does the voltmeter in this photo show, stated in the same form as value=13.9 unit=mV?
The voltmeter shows value=10 unit=mV
